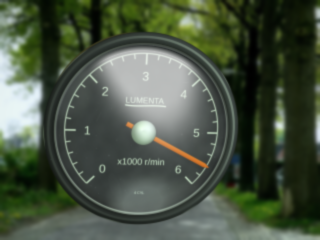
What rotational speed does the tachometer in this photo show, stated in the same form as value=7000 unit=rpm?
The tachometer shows value=5600 unit=rpm
